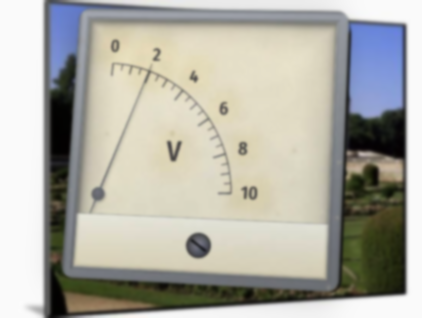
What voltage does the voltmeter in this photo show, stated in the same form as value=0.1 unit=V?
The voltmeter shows value=2 unit=V
